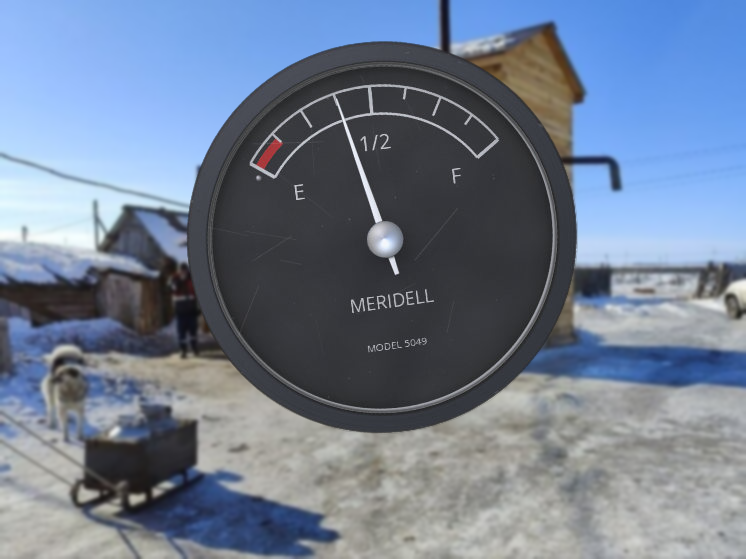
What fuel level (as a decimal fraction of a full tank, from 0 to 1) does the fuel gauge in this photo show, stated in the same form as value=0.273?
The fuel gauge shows value=0.375
